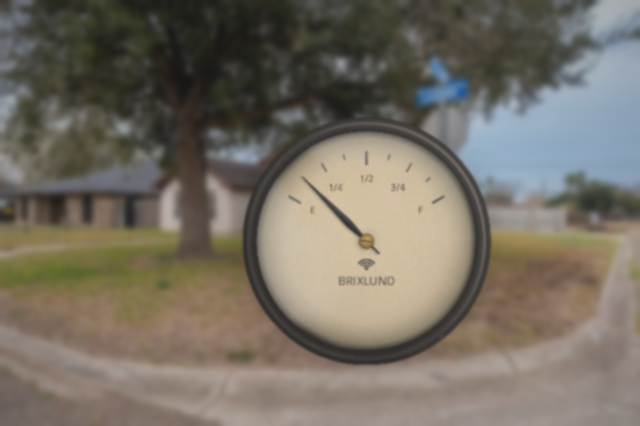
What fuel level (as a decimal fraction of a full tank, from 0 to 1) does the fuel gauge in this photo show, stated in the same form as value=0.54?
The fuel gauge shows value=0.125
